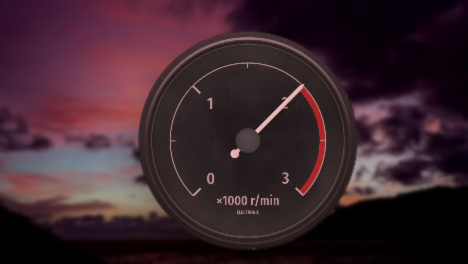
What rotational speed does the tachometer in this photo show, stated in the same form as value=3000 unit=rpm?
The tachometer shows value=2000 unit=rpm
